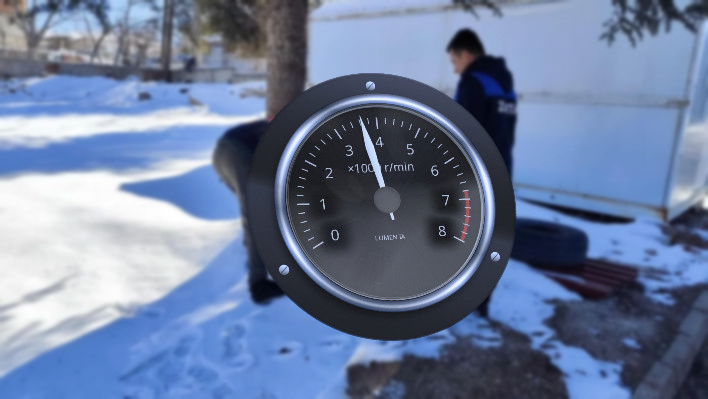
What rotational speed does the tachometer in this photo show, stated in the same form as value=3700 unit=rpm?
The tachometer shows value=3600 unit=rpm
